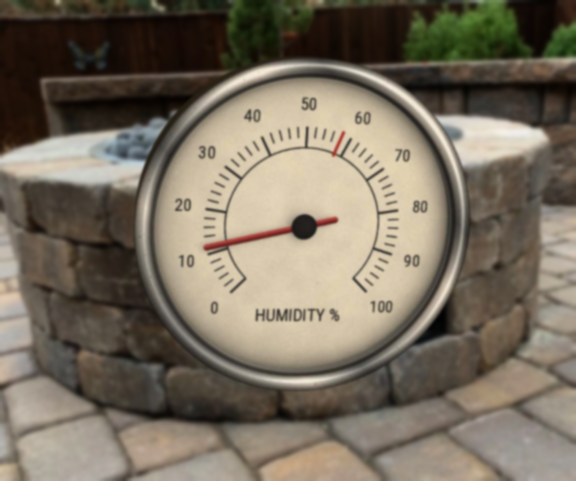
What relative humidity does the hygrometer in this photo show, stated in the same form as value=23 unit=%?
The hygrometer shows value=12 unit=%
